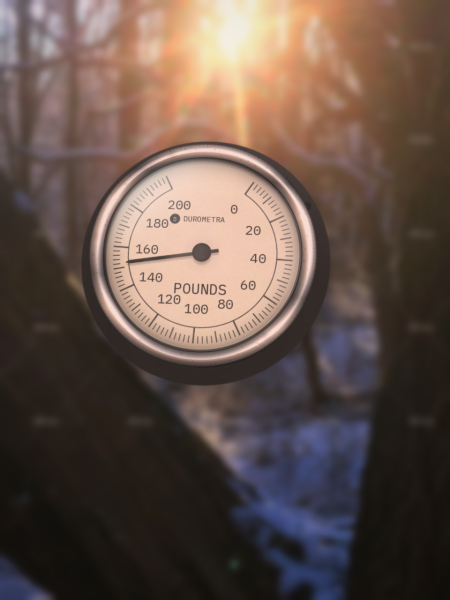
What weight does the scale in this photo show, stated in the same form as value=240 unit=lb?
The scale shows value=152 unit=lb
